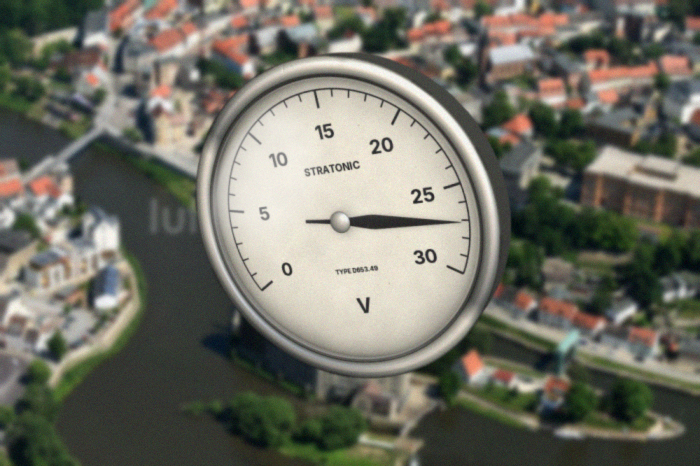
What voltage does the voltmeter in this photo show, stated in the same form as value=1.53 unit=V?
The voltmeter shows value=27 unit=V
